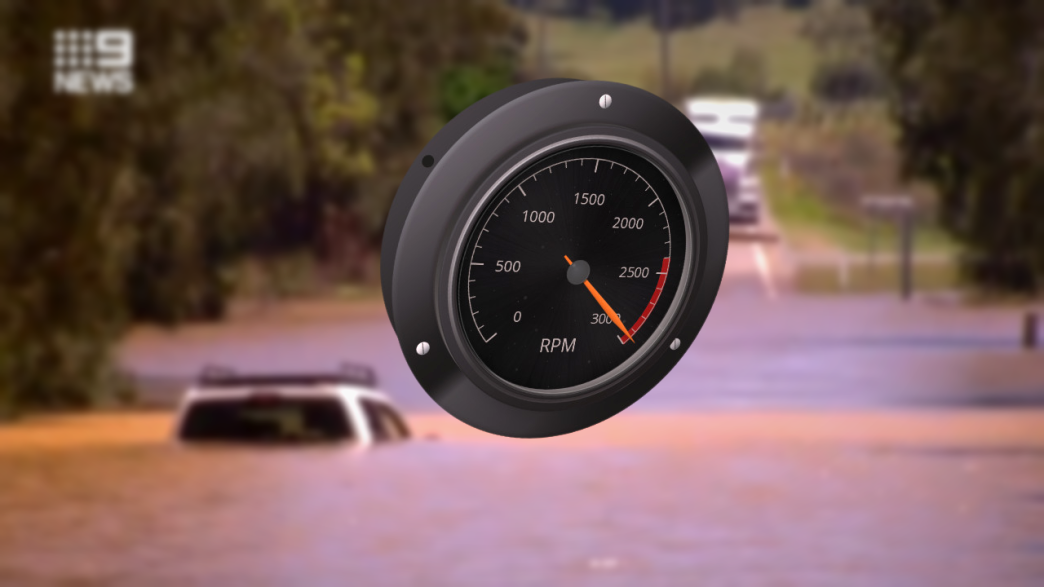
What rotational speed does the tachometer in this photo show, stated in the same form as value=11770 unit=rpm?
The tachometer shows value=2950 unit=rpm
